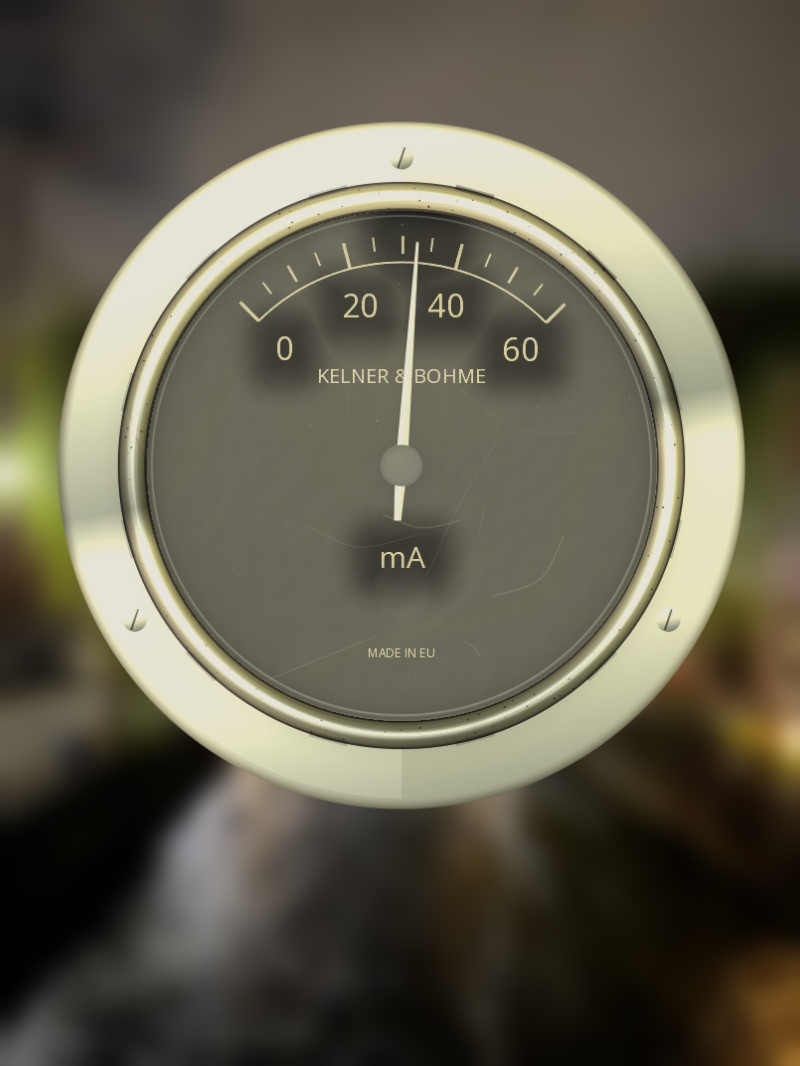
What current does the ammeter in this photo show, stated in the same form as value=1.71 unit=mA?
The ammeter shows value=32.5 unit=mA
